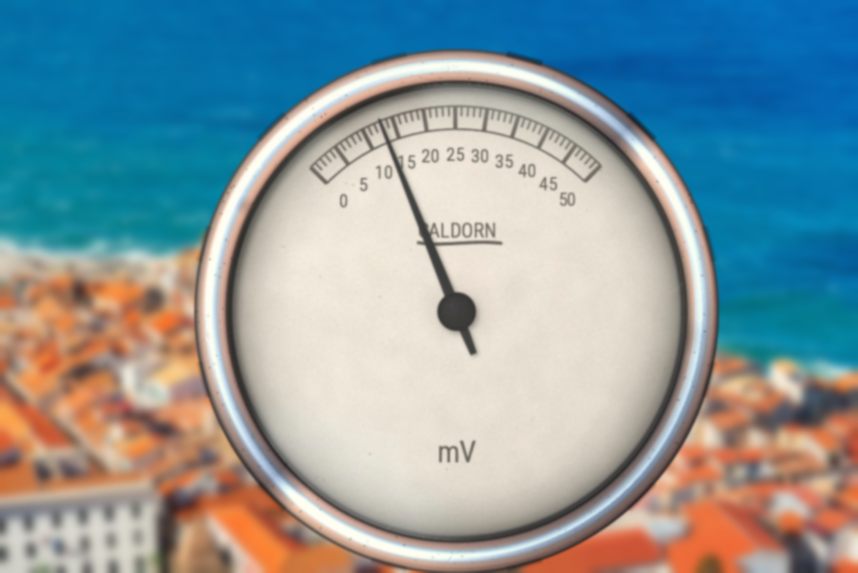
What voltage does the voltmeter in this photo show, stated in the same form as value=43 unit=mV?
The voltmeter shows value=13 unit=mV
